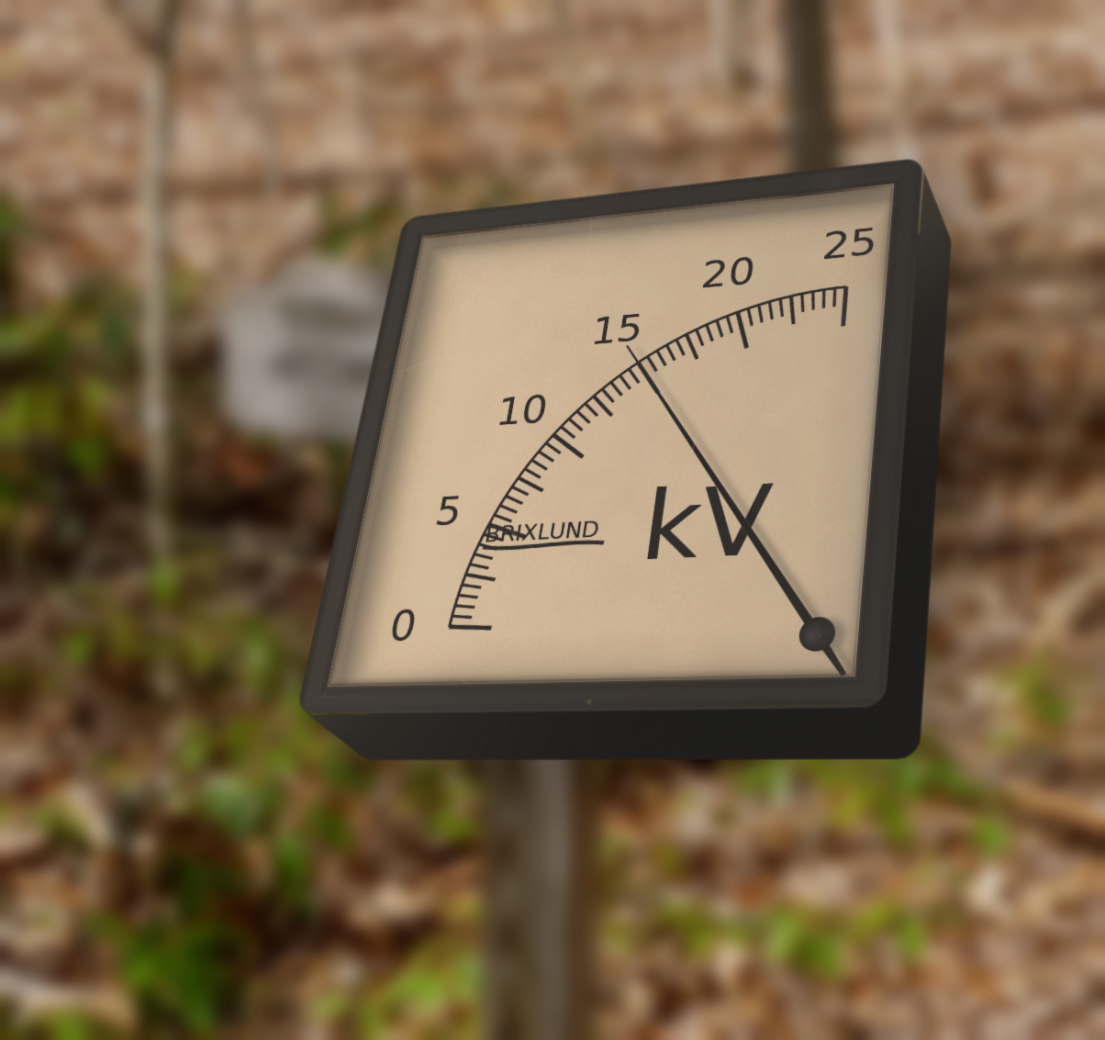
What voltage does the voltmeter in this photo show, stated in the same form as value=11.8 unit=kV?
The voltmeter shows value=15 unit=kV
